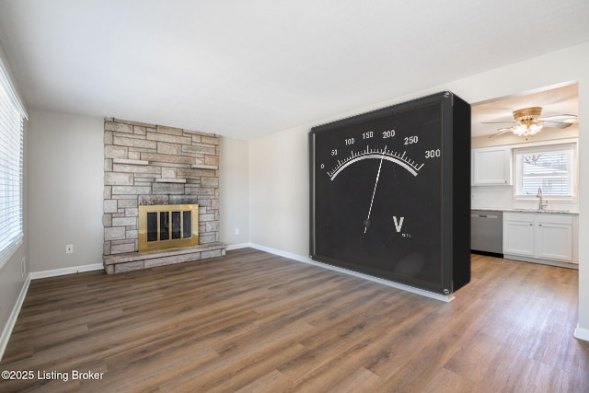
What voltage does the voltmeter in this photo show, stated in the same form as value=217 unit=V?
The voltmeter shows value=200 unit=V
